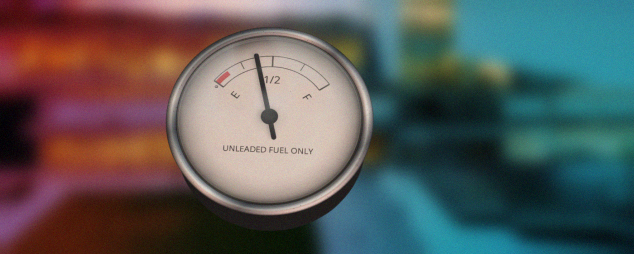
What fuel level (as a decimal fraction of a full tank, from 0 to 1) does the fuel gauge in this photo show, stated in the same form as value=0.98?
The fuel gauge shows value=0.375
